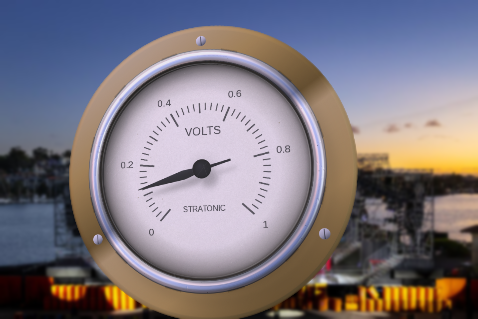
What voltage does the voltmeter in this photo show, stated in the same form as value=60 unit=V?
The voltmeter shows value=0.12 unit=V
